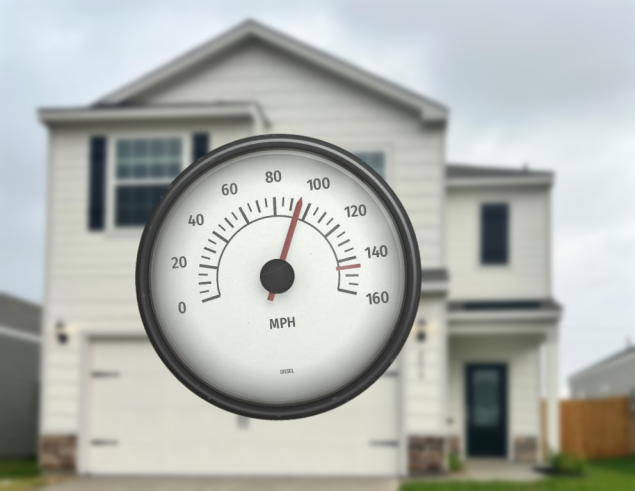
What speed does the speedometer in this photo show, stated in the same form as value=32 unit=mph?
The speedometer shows value=95 unit=mph
